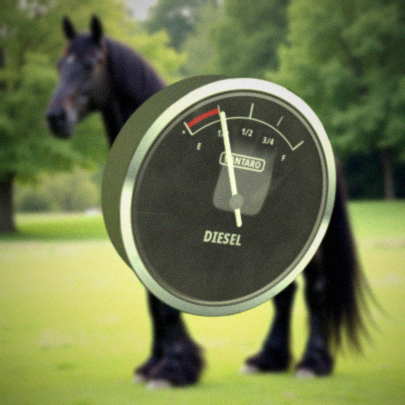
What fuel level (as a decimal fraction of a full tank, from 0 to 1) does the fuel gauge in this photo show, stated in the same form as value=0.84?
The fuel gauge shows value=0.25
